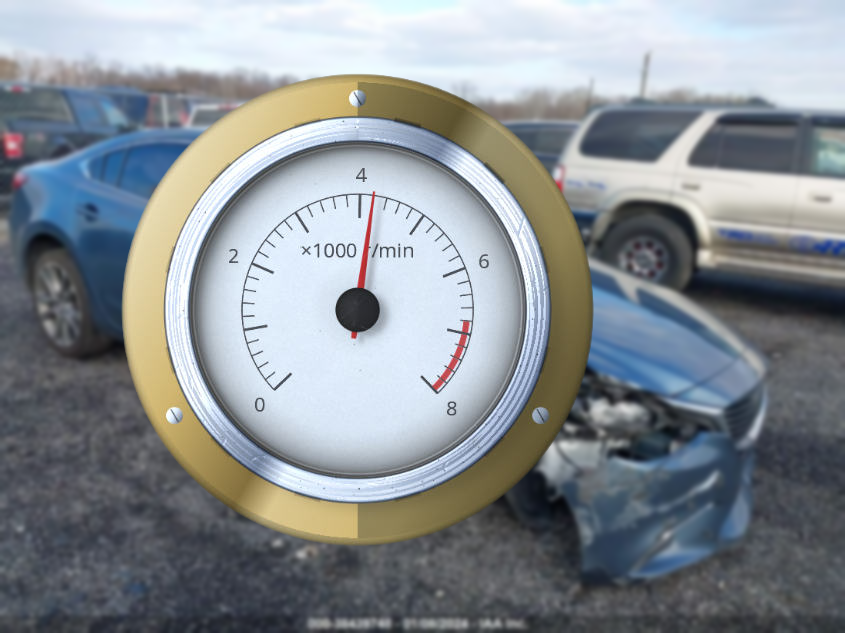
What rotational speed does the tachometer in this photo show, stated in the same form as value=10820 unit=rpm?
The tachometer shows value=4200 unit=rpm
